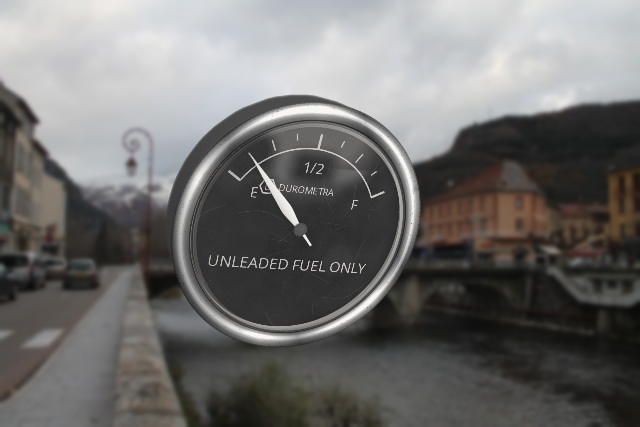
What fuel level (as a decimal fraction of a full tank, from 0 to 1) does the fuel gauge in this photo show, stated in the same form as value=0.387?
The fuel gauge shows value=0.125
